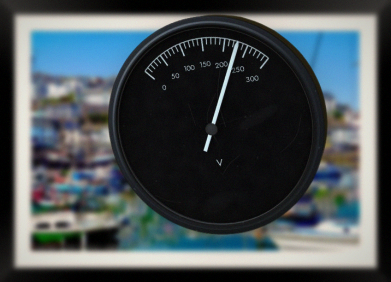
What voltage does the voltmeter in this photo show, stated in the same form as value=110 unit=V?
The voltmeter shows value=230 unit=V
